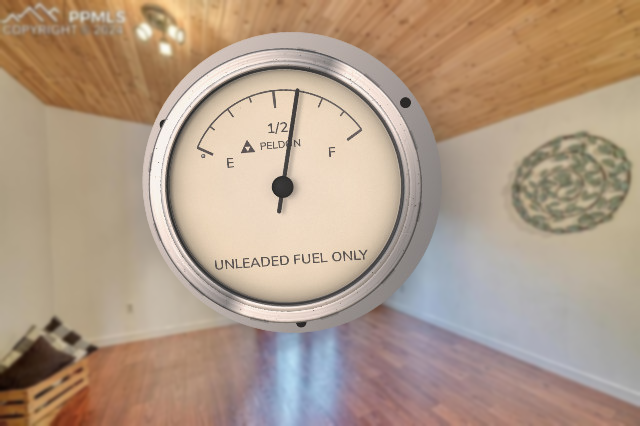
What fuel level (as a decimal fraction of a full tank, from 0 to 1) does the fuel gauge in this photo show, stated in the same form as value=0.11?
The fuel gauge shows value=0.625
